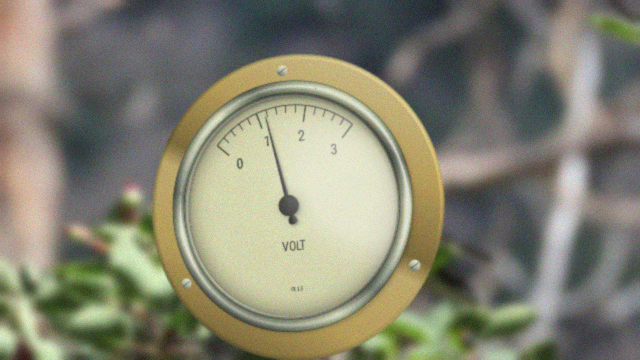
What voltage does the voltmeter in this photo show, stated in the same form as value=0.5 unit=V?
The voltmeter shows value=1.2 unit=V
